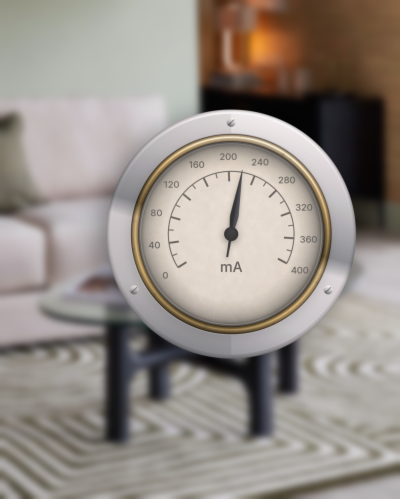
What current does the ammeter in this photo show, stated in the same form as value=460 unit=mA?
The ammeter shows value=220 unit=mA
